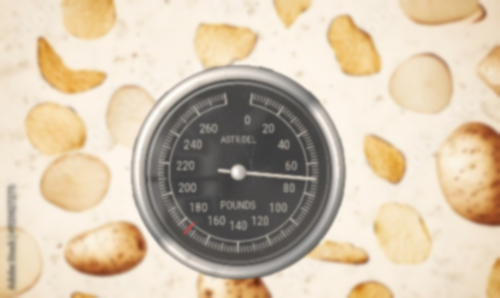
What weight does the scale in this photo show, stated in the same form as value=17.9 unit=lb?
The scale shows value=70 unit=lb
